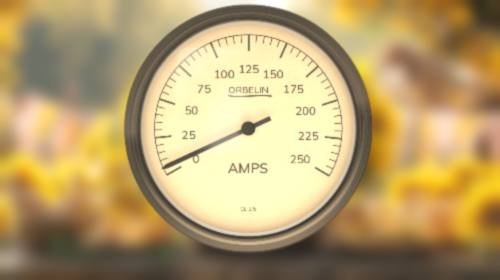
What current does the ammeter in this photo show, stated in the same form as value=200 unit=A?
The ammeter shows value=5 unit=A
